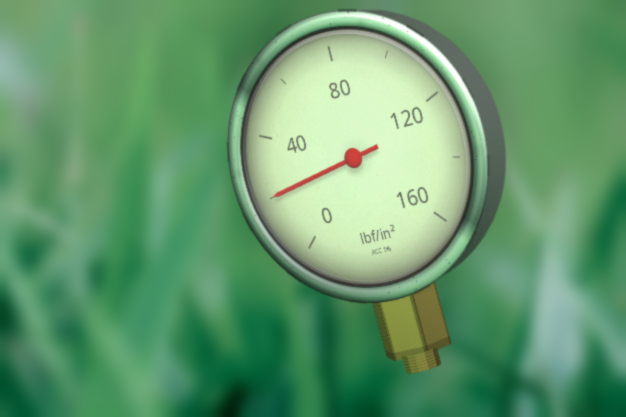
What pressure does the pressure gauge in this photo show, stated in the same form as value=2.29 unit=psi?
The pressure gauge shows value=20 unit=psi
